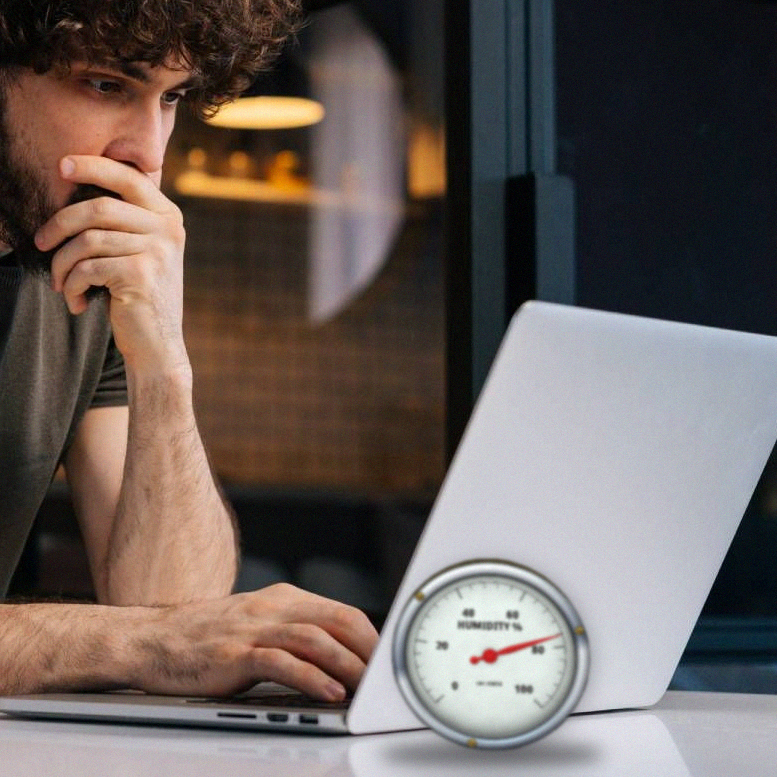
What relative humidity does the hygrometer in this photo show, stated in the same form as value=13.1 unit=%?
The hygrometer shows value=76 unit=%
